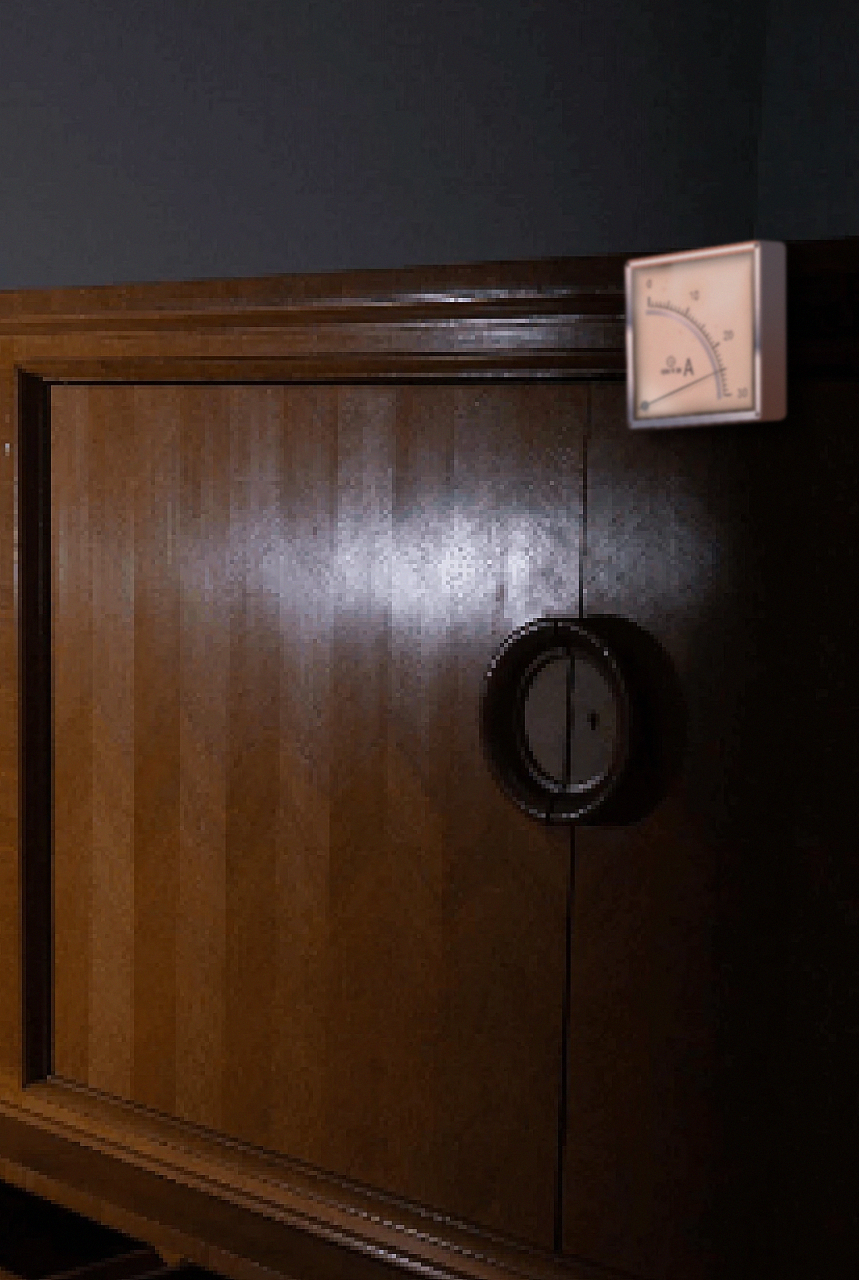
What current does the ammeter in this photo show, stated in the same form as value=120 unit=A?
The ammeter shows value=25 unit=A
